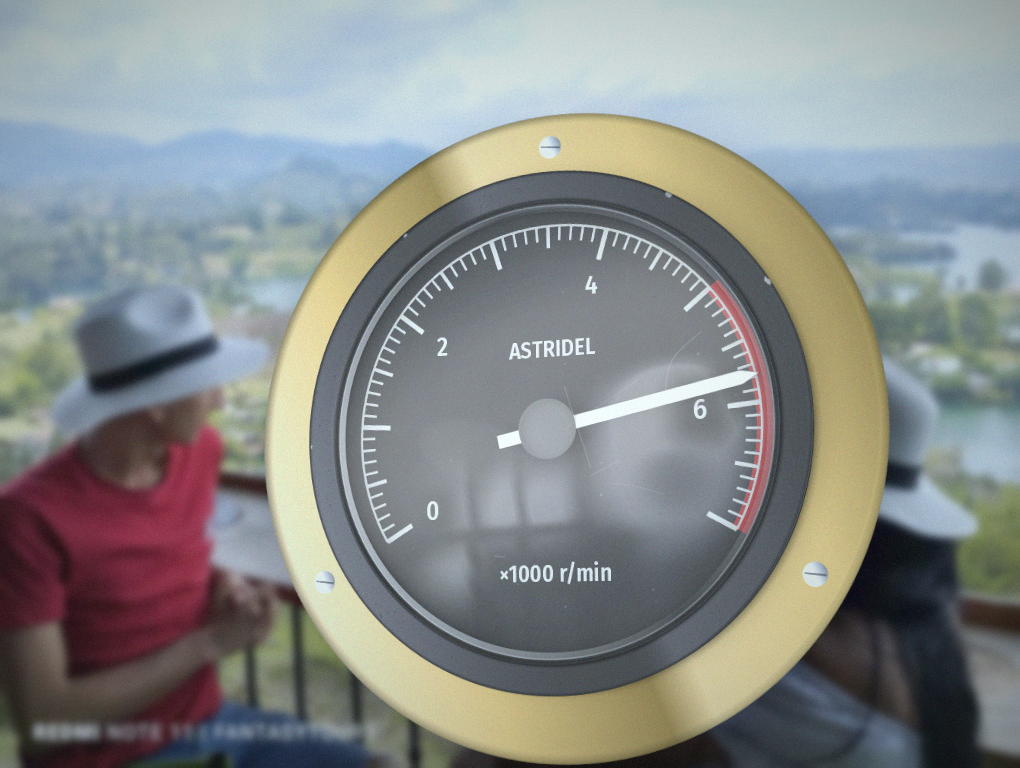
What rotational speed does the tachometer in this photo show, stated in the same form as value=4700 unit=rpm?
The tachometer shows value=5800 unit=rpm
